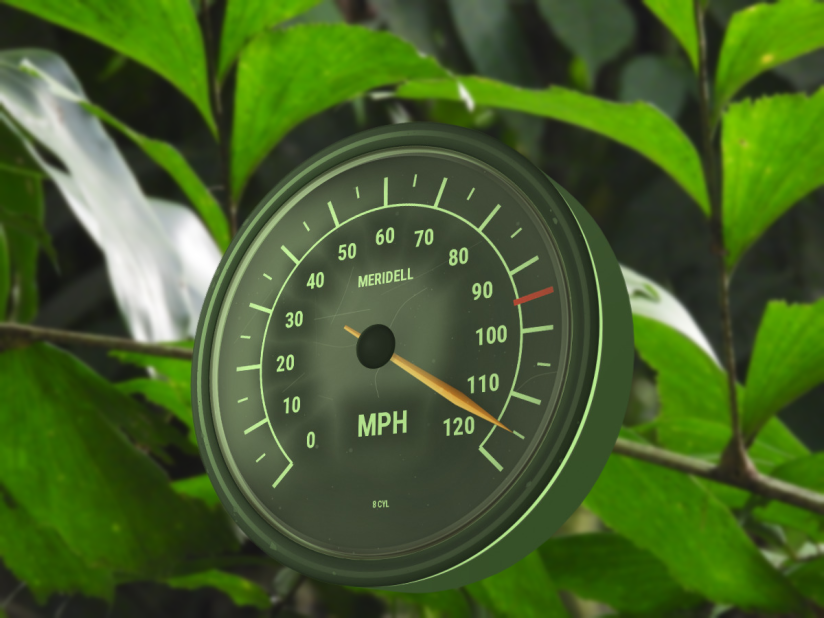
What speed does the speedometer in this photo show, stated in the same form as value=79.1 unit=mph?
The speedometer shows value=115 unit=mph
